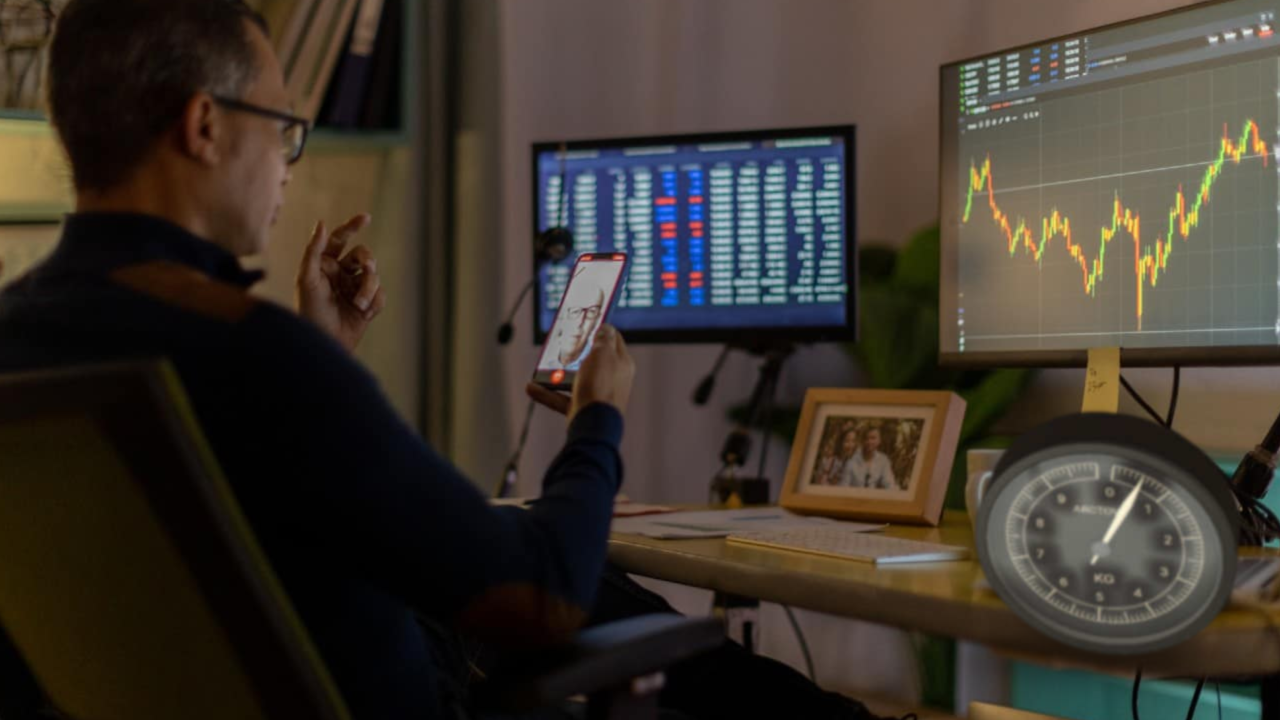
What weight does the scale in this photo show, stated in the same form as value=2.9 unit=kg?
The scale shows value=0.5 unit=kg
